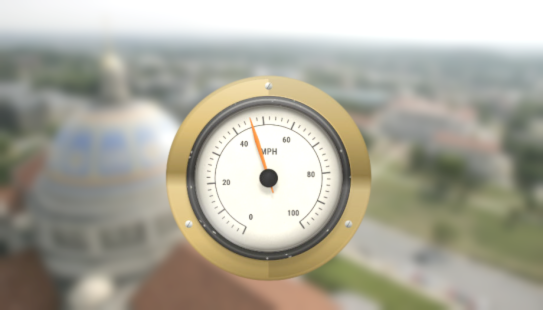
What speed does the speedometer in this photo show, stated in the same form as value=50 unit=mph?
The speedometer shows value=46 unit=mph
